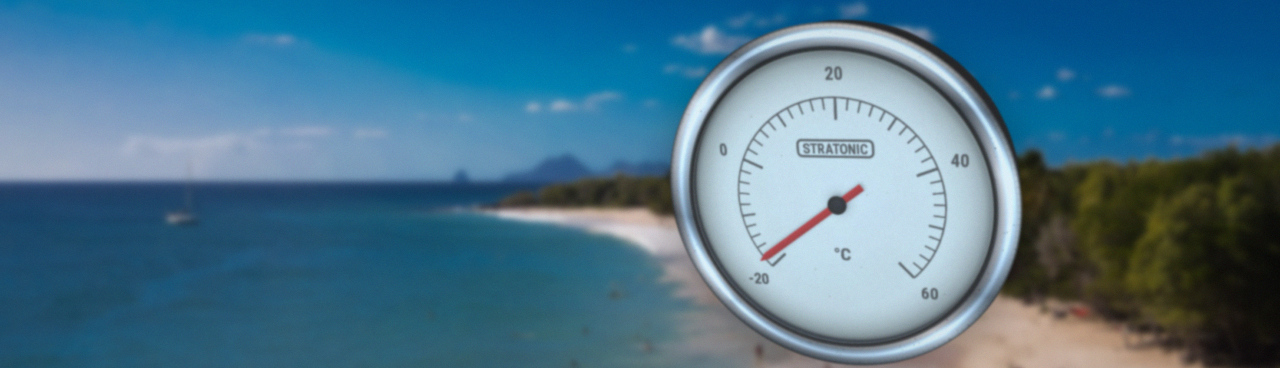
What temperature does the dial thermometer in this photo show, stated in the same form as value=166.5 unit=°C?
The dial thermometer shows value=-18 unit=°C
